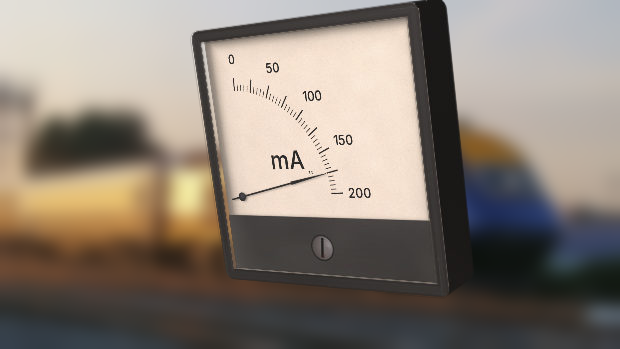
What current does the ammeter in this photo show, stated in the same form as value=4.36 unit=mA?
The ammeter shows value=175 unit=mA
